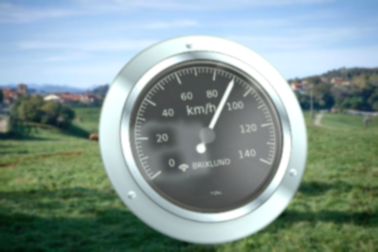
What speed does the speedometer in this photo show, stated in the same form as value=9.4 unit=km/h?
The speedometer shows value=90 unit=km/h
